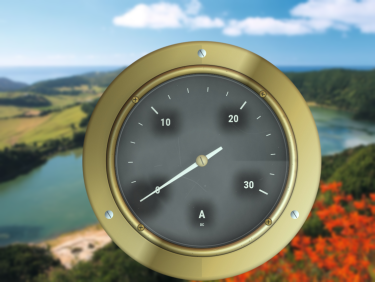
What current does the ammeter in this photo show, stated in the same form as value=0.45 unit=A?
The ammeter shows value=0 unit=A
